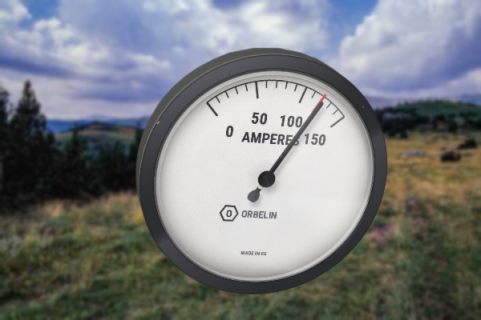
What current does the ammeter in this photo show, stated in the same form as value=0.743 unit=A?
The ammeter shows value=120 unit=A
